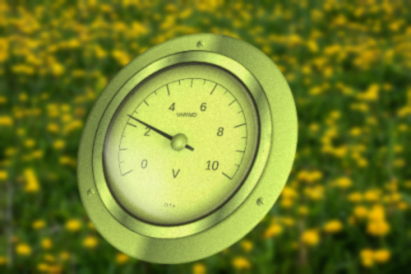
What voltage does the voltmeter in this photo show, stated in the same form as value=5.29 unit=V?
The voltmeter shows value=2.25 unit=V
